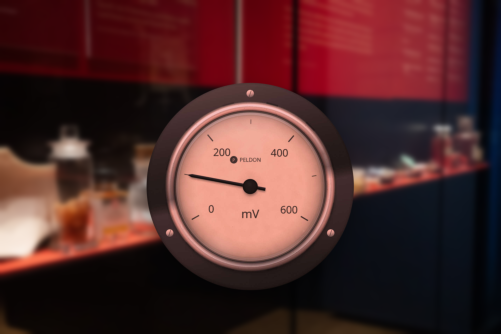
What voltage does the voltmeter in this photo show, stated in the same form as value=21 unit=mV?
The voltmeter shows value=100 unit=mV
